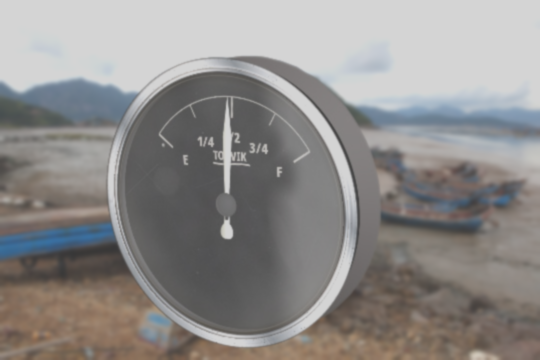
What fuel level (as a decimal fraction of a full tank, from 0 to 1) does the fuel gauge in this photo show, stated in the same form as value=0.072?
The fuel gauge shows value=0.5
